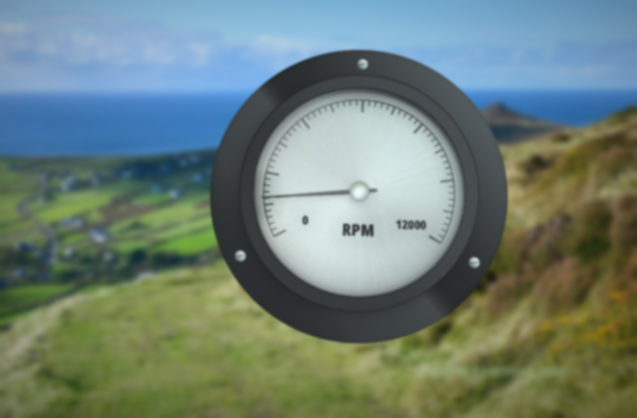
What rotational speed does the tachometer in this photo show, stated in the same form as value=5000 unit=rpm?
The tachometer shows value=1200 unit=rpm
